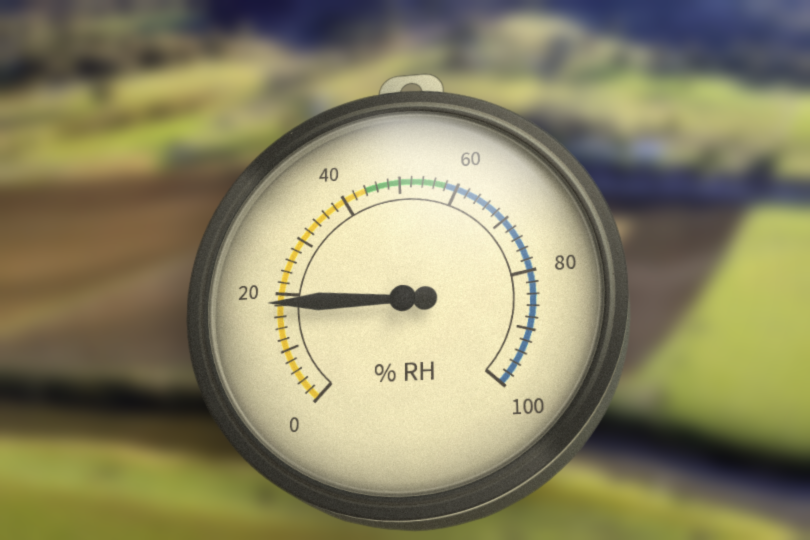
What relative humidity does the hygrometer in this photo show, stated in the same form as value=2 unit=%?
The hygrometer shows value=18 unit=%
